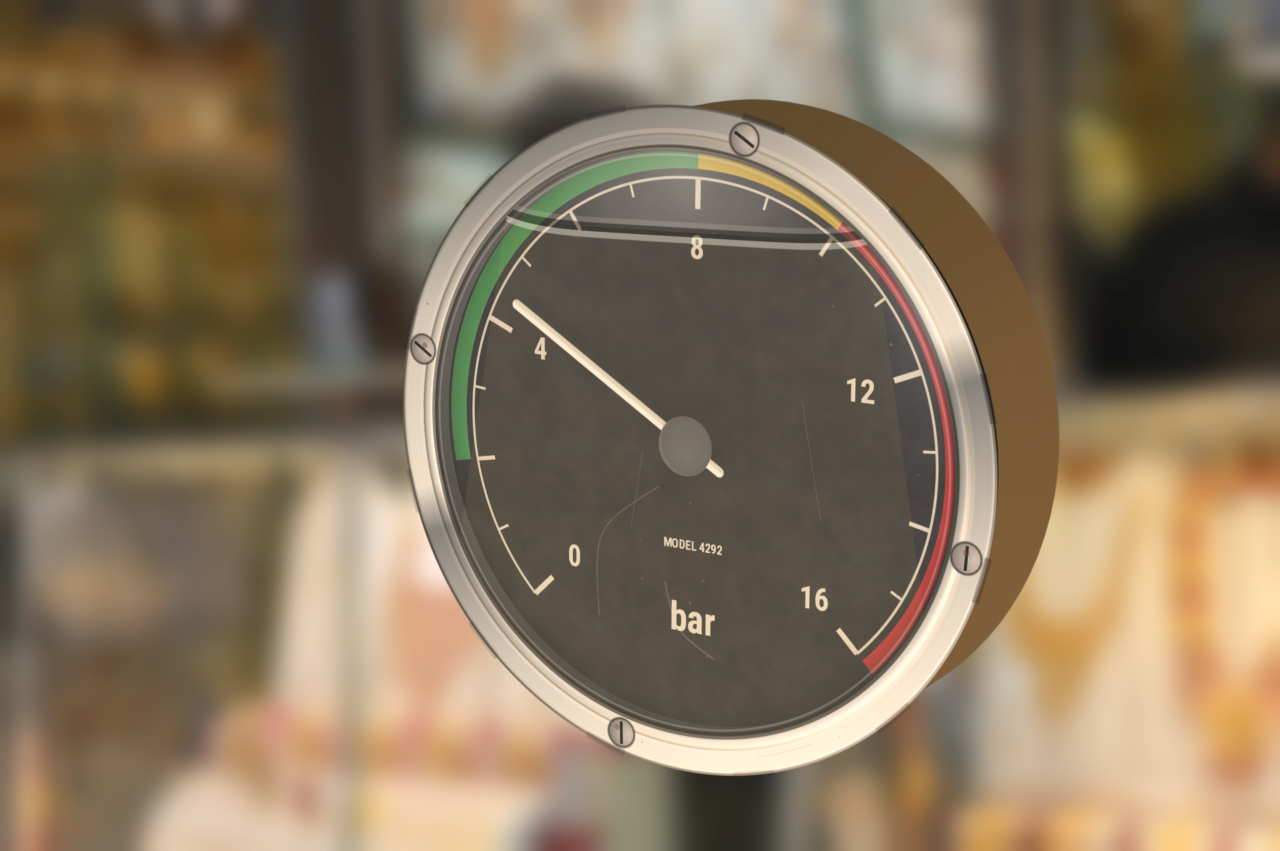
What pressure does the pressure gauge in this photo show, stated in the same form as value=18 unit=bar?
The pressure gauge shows value=4.5 unit=bar
